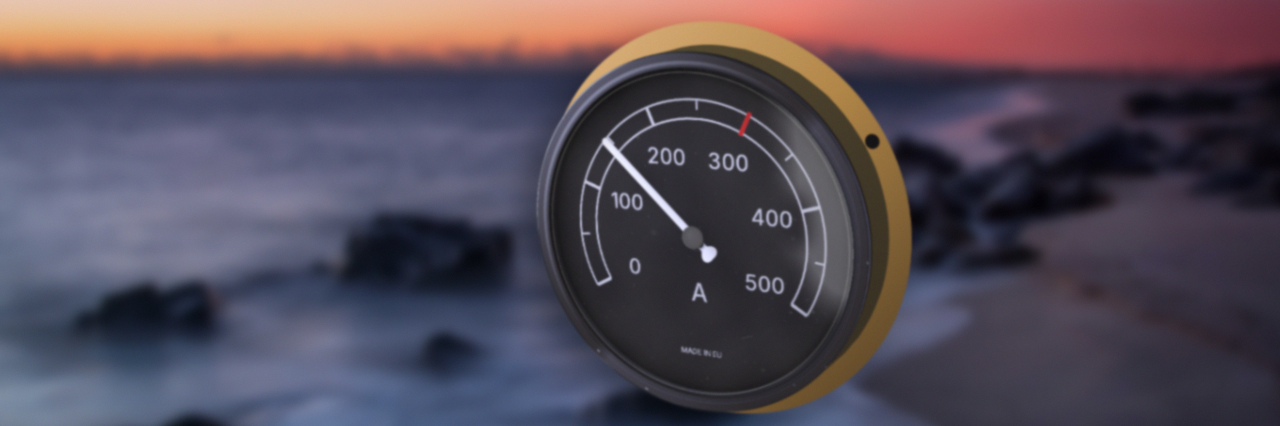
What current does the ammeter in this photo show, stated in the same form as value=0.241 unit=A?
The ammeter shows value=150 unit=A
